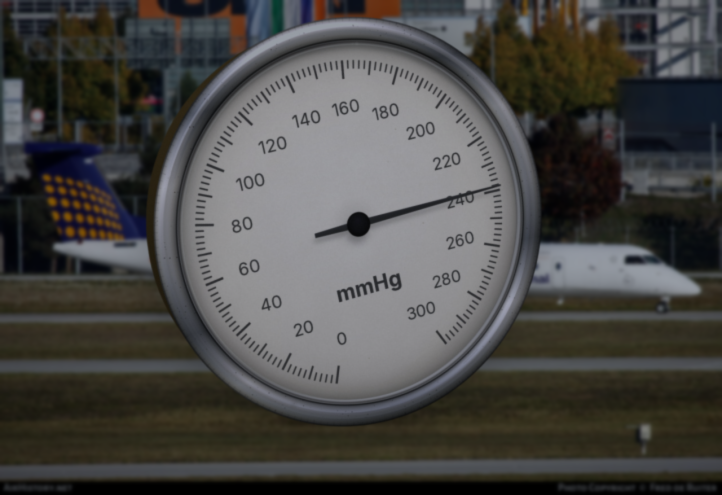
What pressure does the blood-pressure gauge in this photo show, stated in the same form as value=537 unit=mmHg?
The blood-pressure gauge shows value=238 unit=mmHg
